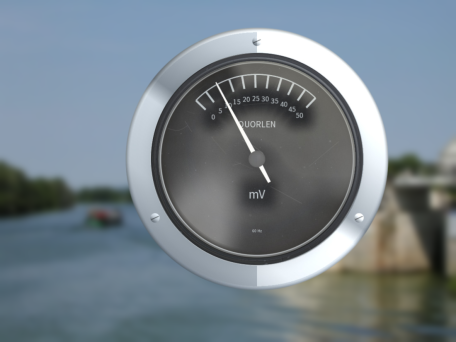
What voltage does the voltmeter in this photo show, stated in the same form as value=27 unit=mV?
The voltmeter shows value=10 unit=mV
